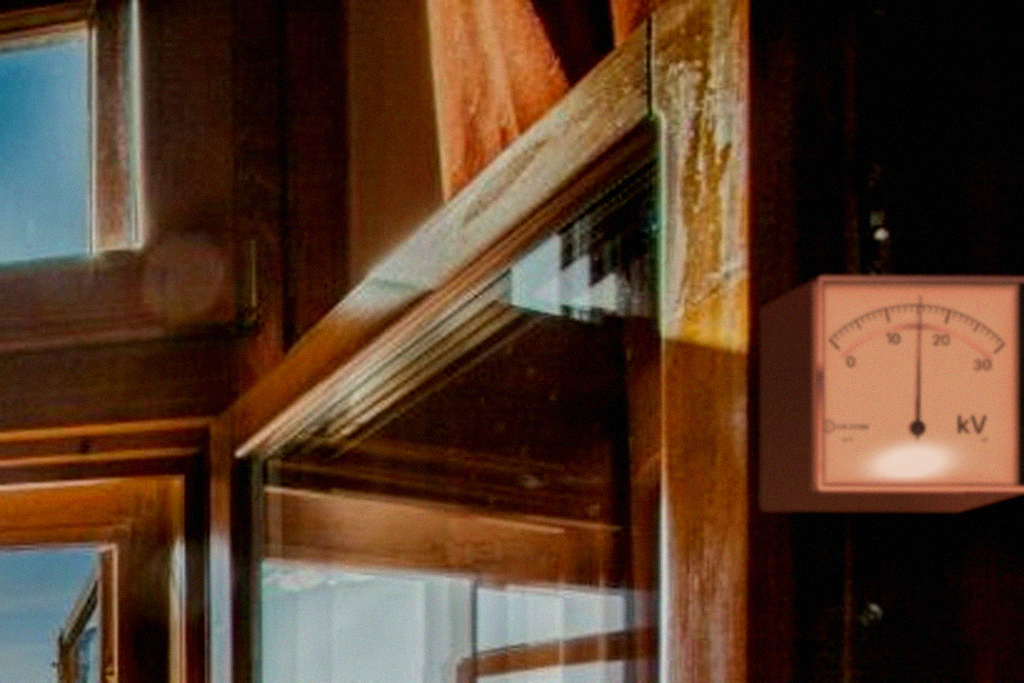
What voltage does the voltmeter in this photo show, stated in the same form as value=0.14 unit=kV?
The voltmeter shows value=15 unit=kV
